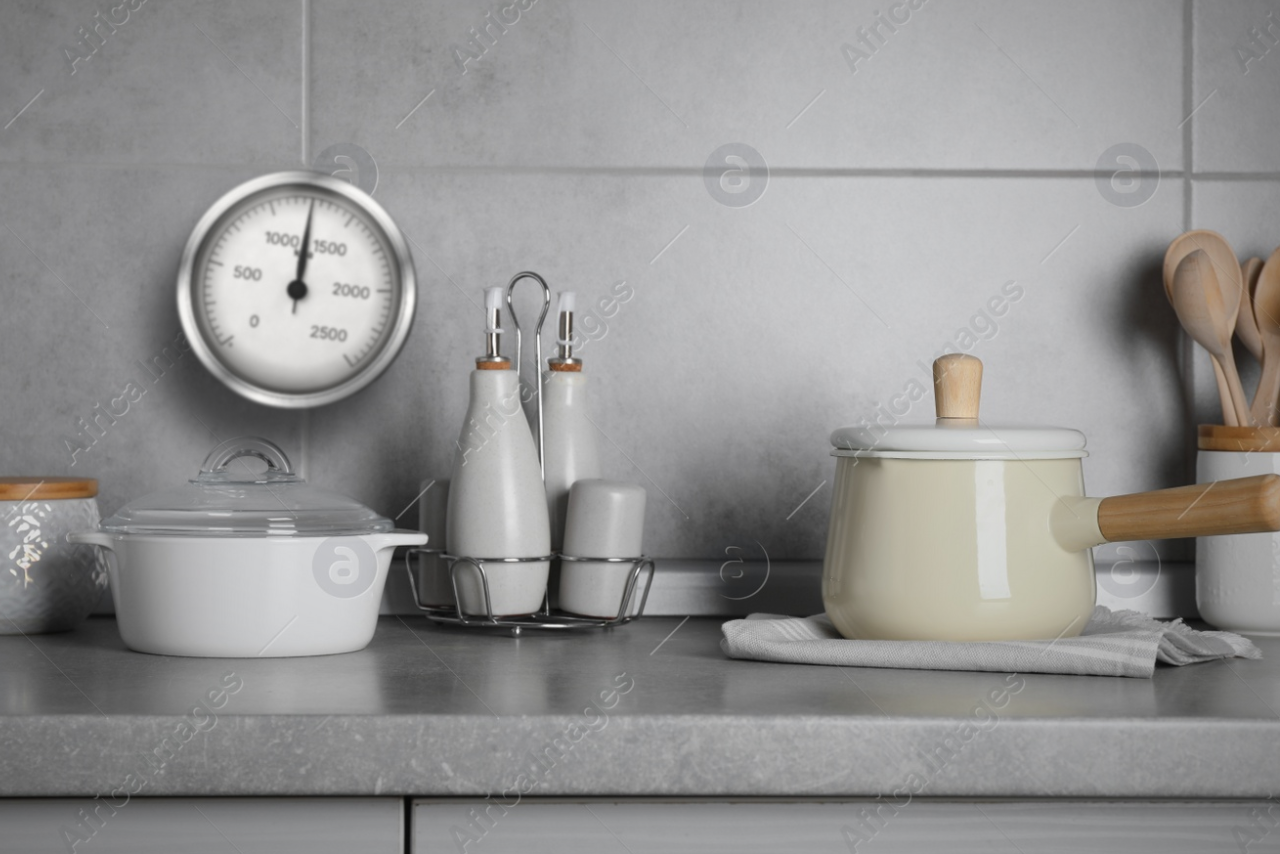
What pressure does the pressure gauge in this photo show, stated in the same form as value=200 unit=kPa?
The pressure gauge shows value=1250 unit=kPa
